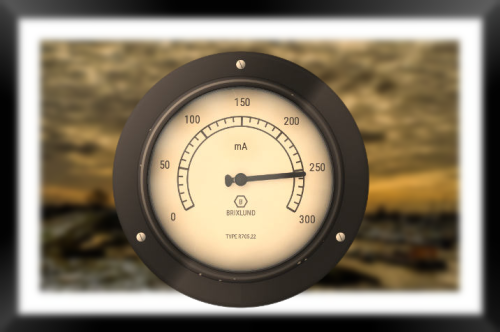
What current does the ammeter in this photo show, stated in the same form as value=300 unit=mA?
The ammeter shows value=255 unit=mA
